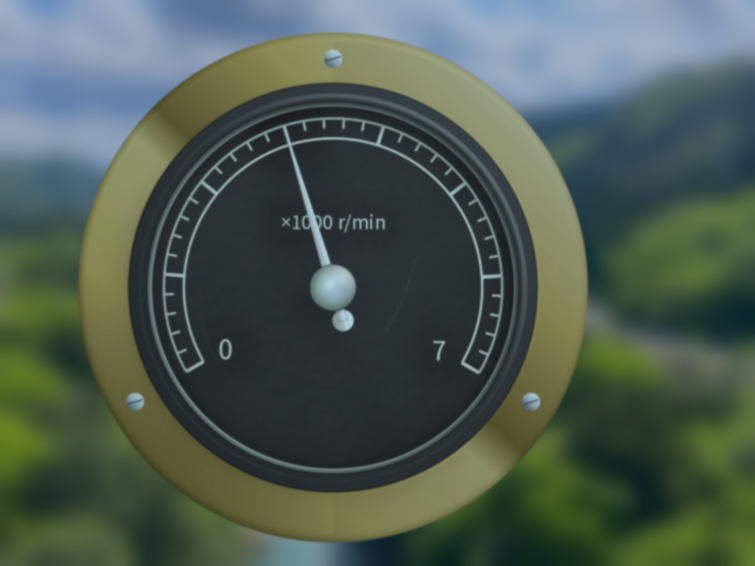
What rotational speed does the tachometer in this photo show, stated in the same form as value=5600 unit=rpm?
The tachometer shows value=3000 unit=rpm
